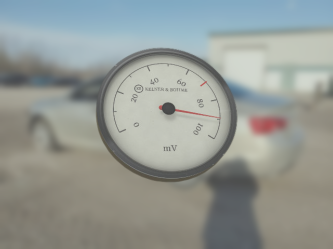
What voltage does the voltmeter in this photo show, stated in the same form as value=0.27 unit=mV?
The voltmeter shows value=90 unit=mV
